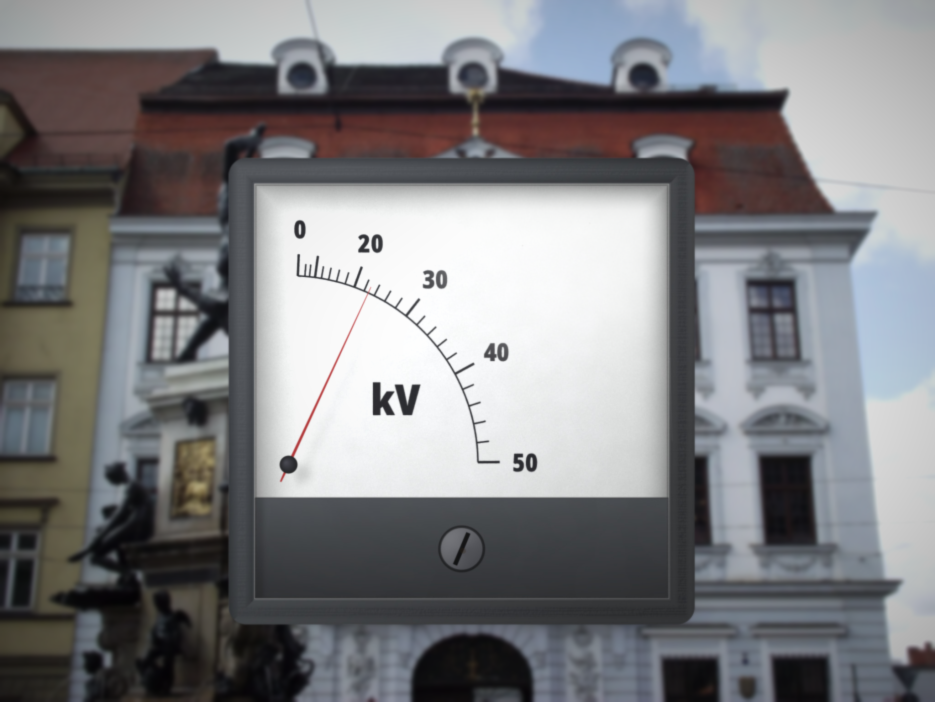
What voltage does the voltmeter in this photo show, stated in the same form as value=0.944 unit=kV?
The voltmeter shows value=23 unit=kV
